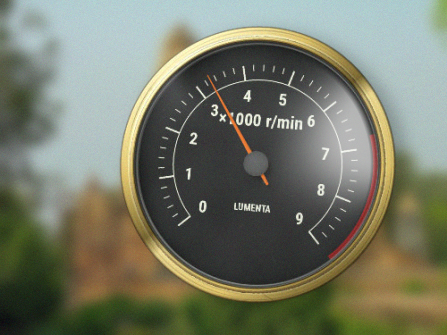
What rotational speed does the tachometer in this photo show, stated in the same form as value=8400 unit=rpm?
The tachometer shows value=3300 unit=rpm
